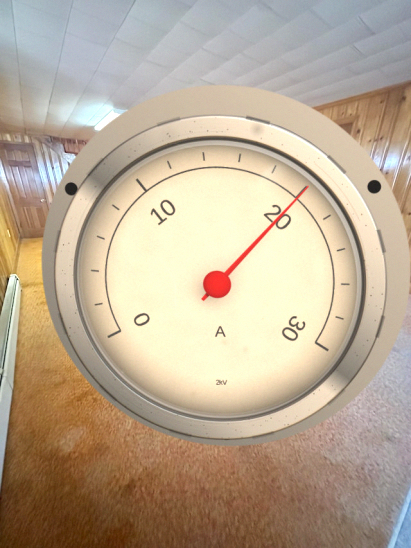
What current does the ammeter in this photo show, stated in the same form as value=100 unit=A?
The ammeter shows value=20 unit=A
